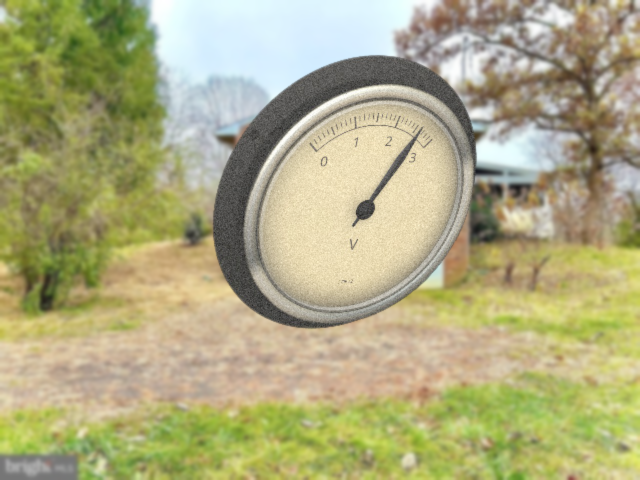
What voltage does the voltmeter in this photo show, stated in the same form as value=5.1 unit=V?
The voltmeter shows value=2.5 unit=V
